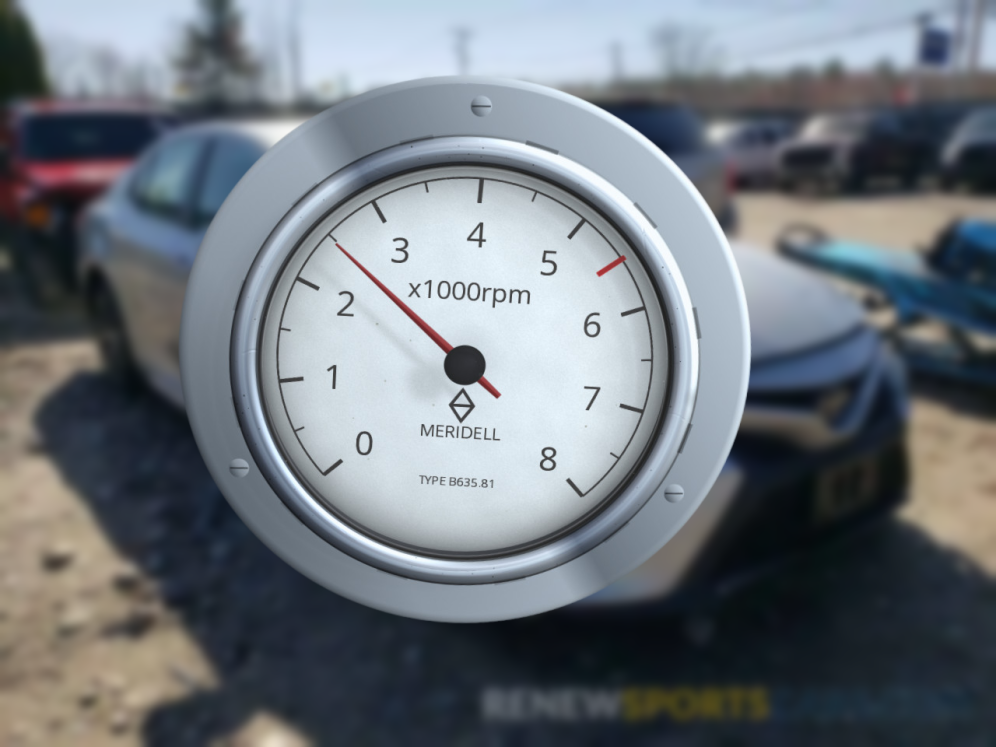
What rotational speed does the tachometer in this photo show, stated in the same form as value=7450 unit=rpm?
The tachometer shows value=2500 unit=rpm
